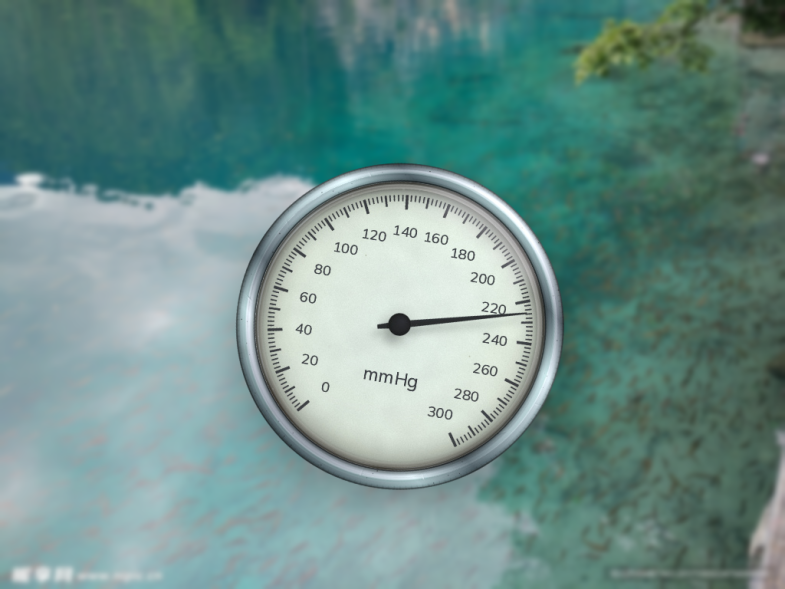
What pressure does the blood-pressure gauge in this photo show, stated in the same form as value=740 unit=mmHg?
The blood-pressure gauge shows value=226 unit=mmHg
